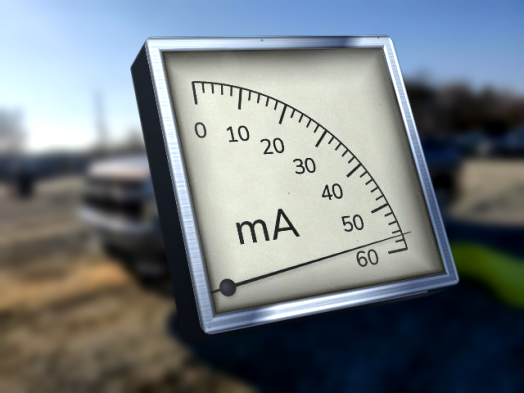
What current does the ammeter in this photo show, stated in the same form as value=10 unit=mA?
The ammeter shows value=57 unit=mA
